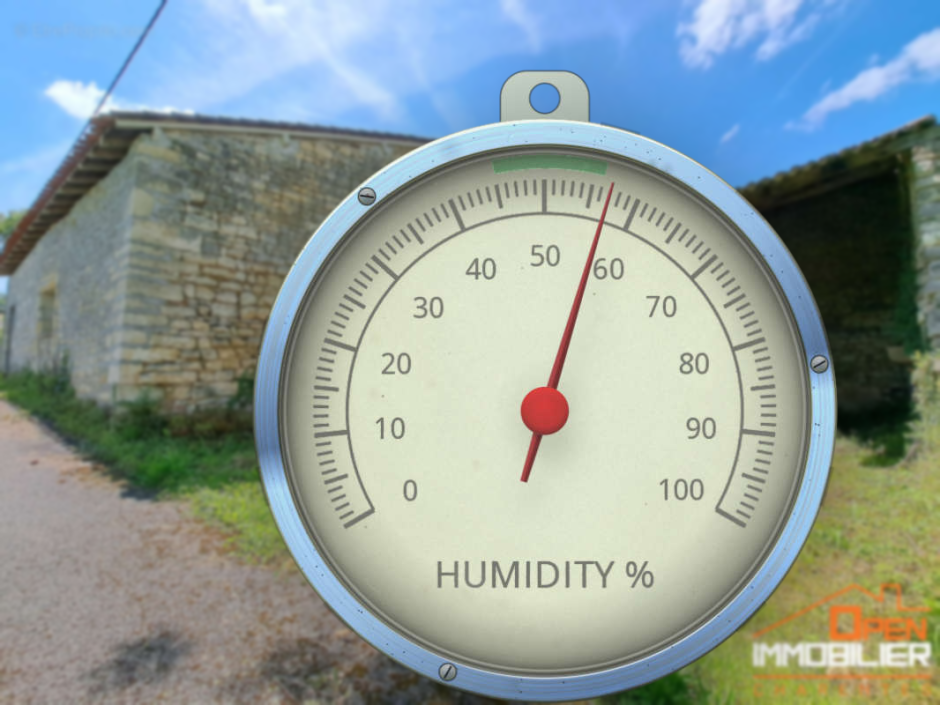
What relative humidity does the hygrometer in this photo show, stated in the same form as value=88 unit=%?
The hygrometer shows value=57 unit=%
